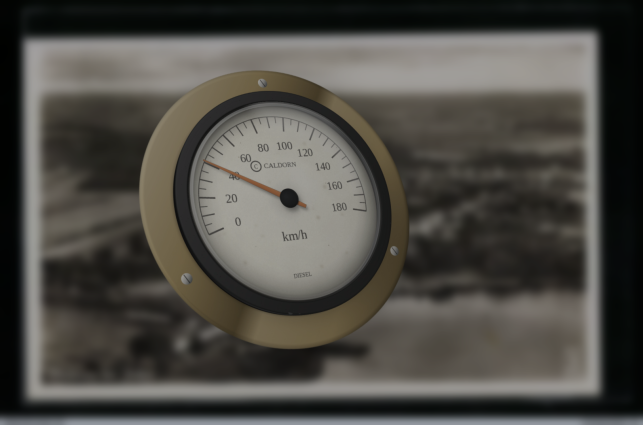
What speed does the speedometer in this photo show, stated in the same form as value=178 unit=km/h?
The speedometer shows value=40 unit=km/h
